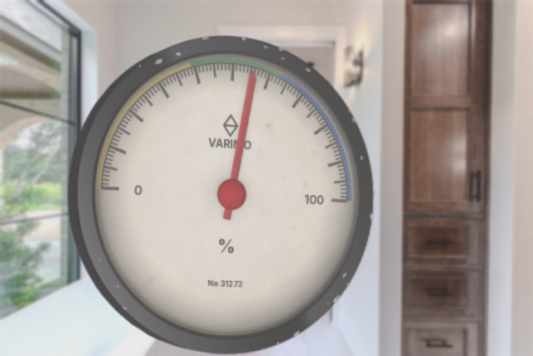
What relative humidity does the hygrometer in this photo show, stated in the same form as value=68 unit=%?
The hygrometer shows value=55 unit=%
